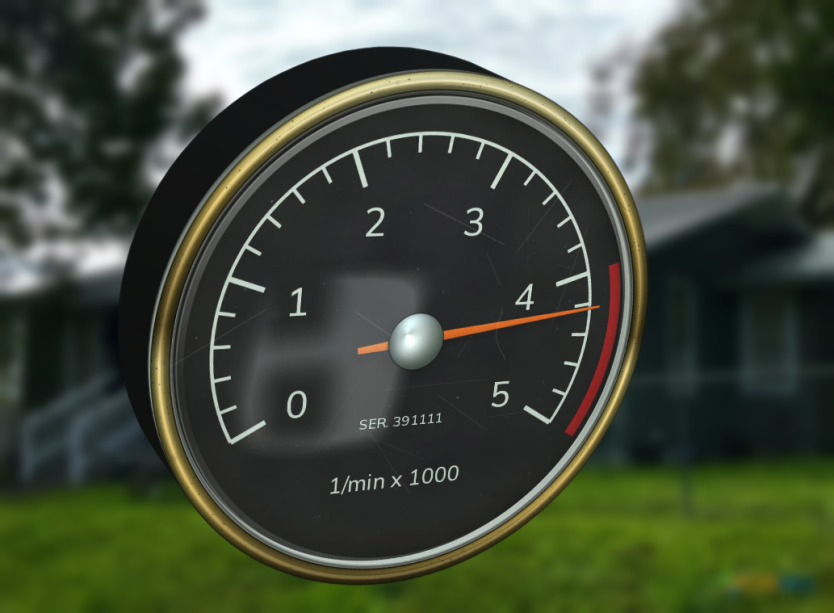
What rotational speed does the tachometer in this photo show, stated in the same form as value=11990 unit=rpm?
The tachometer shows value=4200 unit=rpm
